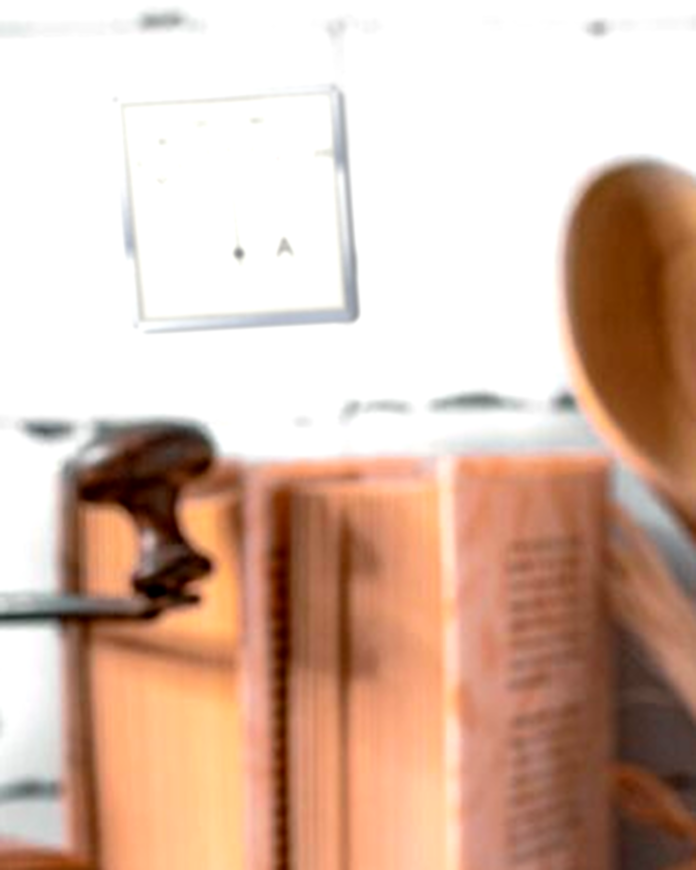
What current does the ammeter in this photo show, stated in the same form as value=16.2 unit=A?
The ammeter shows value=140 unit=A
